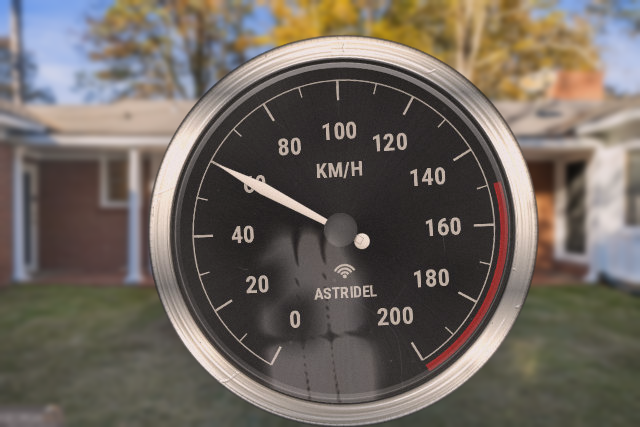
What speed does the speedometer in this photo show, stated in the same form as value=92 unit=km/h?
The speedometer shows value=60 unit=km/h
